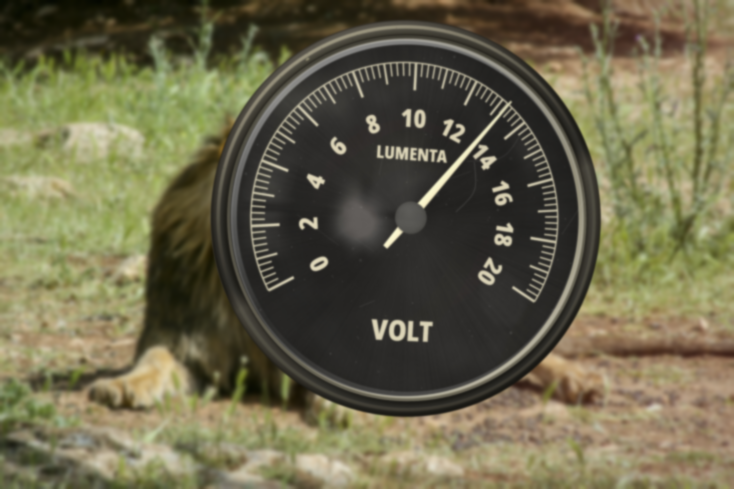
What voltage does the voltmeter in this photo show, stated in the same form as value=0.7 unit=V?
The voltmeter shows value=13.2 unit=V
